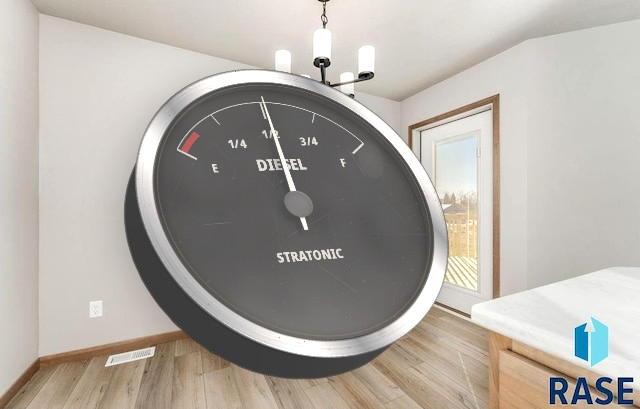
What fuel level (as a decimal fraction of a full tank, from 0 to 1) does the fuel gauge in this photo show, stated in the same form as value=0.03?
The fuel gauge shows value=0.5
